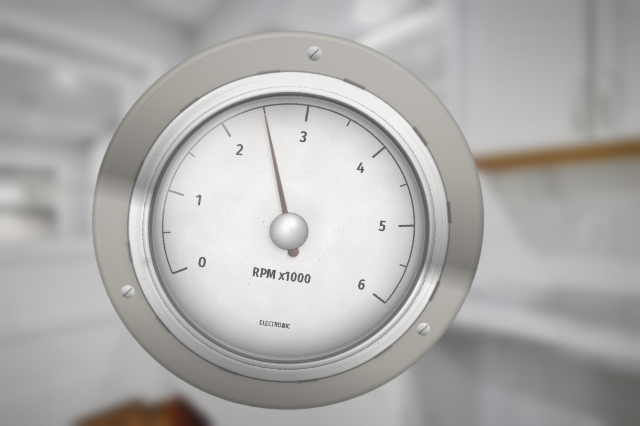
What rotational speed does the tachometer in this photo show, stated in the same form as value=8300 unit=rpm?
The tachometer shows value=2500 unit=rpm
